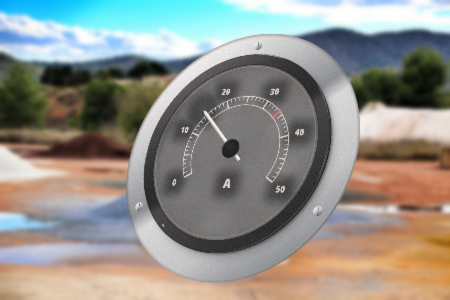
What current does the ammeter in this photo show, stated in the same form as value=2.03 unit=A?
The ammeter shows value=15 unit=A
